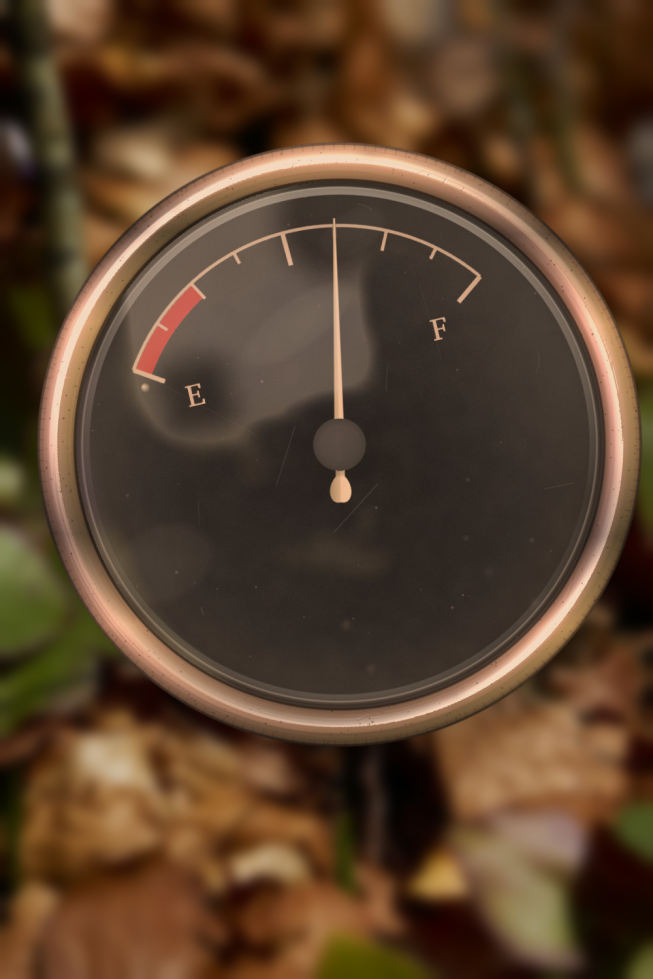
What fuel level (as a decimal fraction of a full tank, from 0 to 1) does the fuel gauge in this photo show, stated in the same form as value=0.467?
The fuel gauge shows value=0.625
